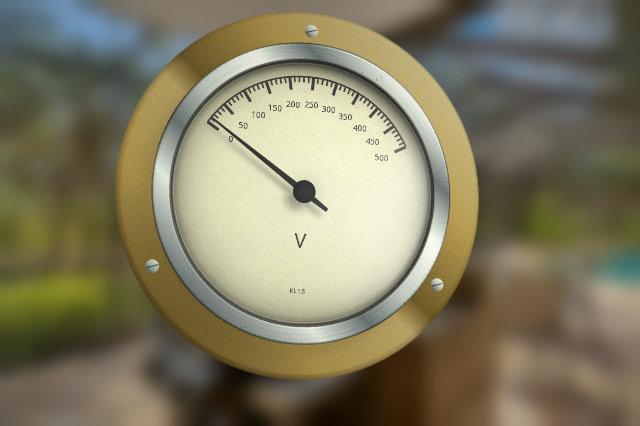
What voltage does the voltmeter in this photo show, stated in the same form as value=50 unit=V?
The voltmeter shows value=10 unit=V
